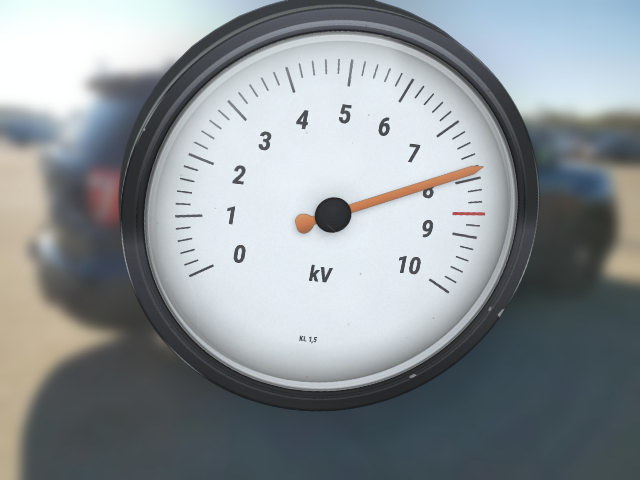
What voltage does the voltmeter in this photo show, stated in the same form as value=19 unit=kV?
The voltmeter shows value=7.8 unit=kV
